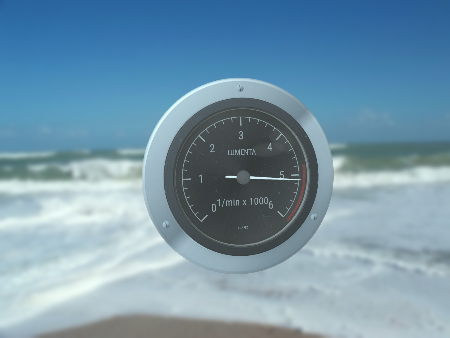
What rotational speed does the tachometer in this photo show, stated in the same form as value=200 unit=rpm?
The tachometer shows value=5100 unit=rpm
